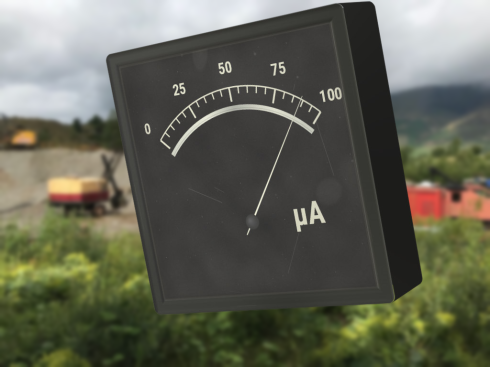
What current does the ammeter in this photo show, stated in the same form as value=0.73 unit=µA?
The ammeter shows value=90 unit=µA
